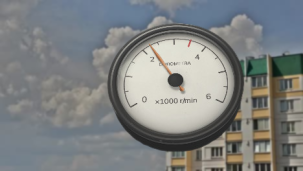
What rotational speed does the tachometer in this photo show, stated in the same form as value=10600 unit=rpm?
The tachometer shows value=2250 unit=rpm
